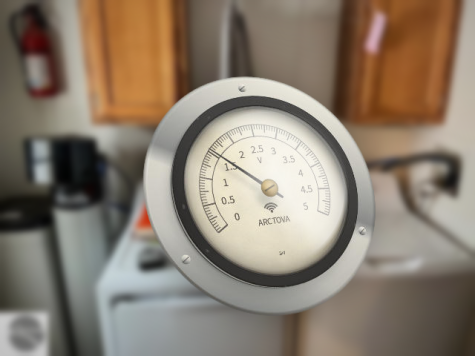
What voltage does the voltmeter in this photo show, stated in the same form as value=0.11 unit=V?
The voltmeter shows value=1.5 unit=V
